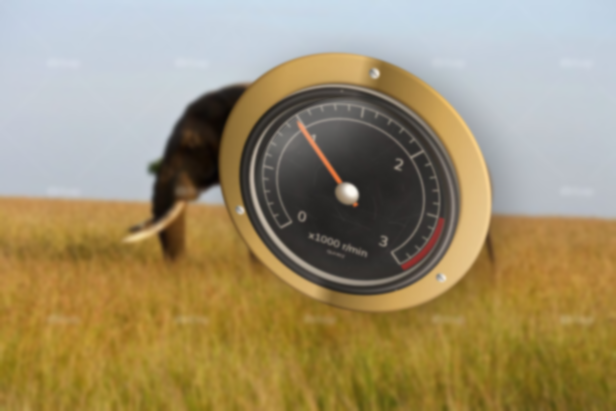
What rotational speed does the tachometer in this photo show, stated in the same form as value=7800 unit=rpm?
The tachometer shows value=1000 unit=rpm
